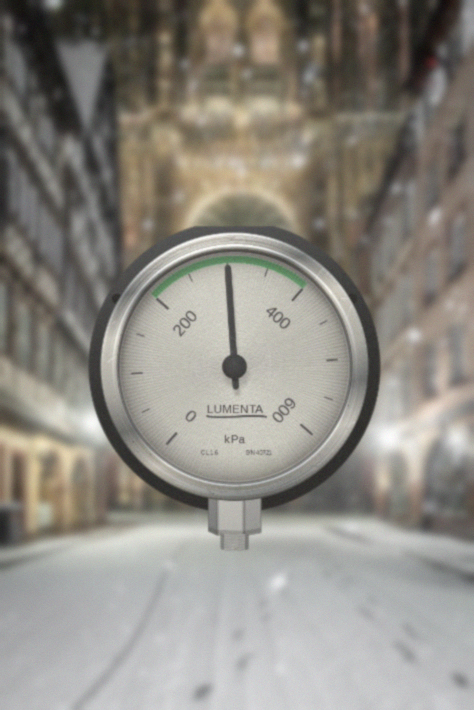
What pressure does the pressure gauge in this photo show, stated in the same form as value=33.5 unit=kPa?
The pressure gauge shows value=300 unit=kPa
